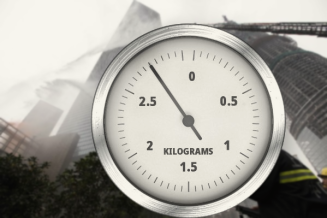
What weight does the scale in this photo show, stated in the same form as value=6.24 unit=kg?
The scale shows value=2.75 unit=kg
